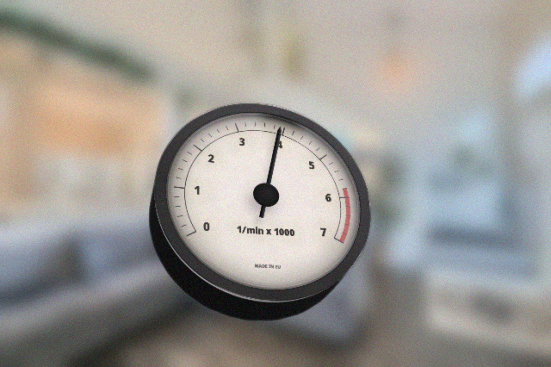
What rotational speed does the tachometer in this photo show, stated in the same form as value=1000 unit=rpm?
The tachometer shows value=3900 unit=rpm
